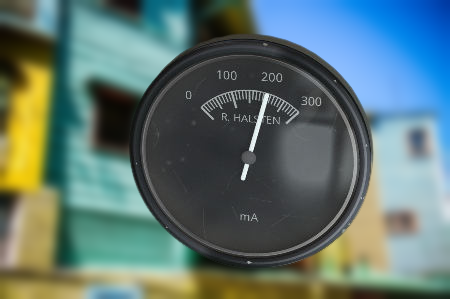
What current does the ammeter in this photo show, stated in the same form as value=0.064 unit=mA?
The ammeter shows value=200 unit=mA
